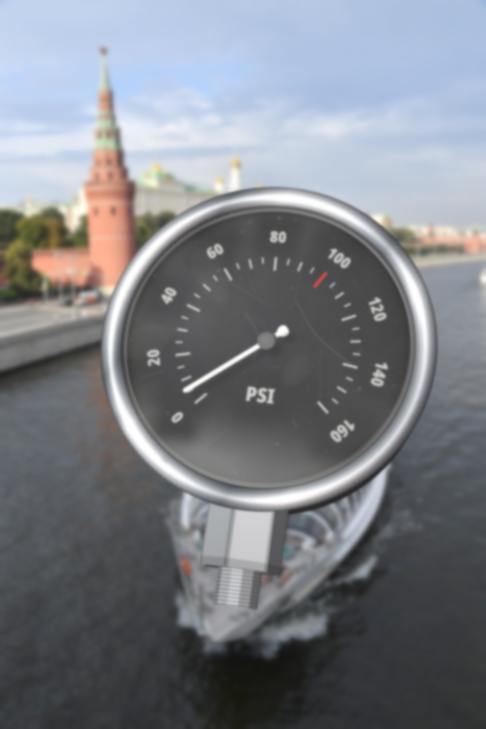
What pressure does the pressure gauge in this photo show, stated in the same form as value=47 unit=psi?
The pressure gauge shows value=5 unit=psi
